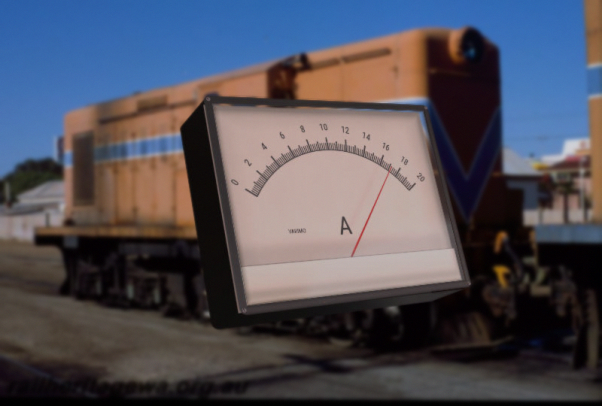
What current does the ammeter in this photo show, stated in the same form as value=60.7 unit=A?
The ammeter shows value=17 unit=A
